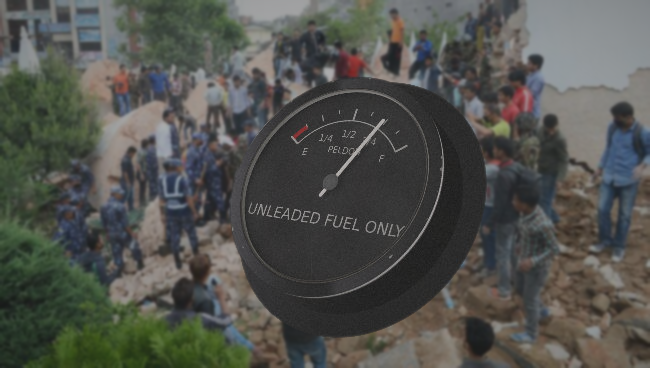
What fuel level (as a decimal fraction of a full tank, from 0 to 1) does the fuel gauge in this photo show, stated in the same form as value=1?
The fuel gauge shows value=0.75
